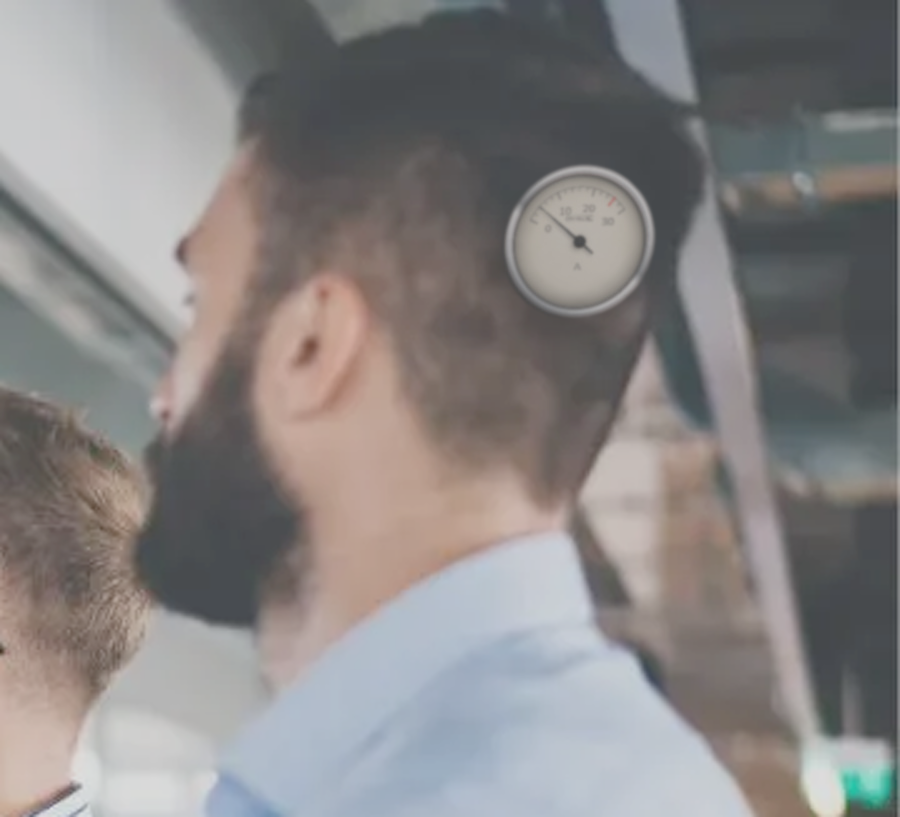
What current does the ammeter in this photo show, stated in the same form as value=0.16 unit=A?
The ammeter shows value=4 unit=A
